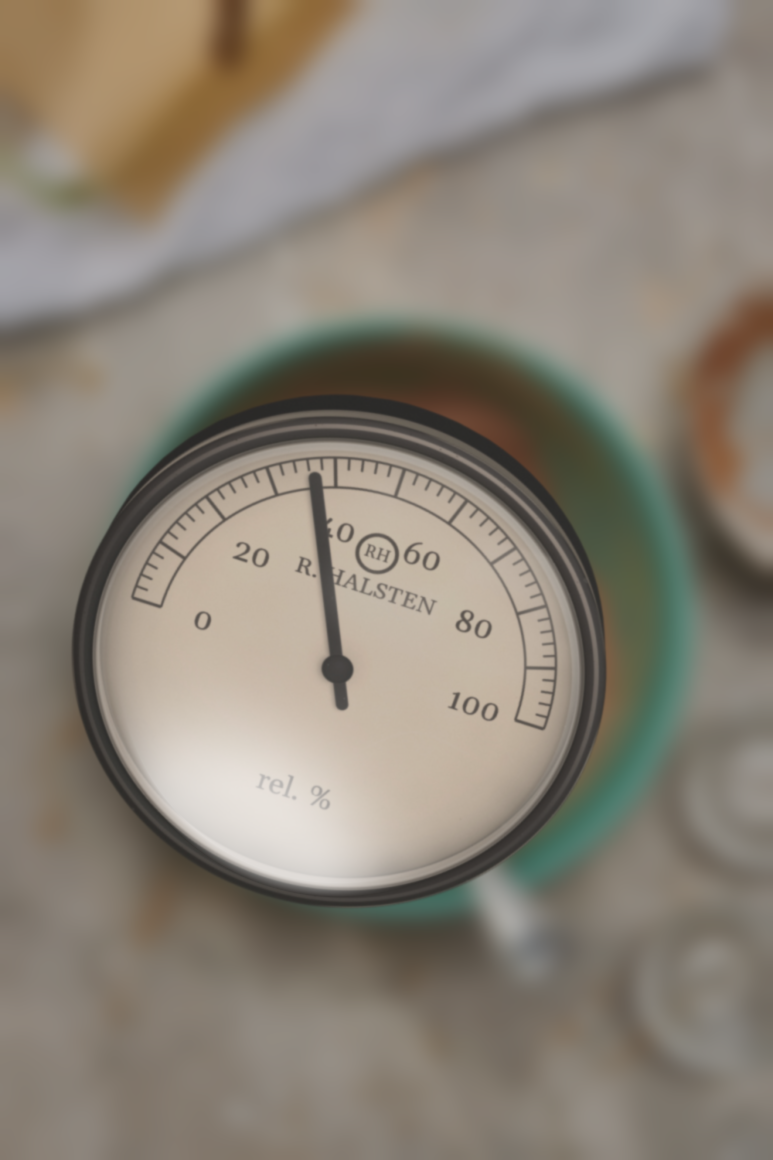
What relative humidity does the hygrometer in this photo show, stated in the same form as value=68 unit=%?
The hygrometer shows value=37 unit=%
